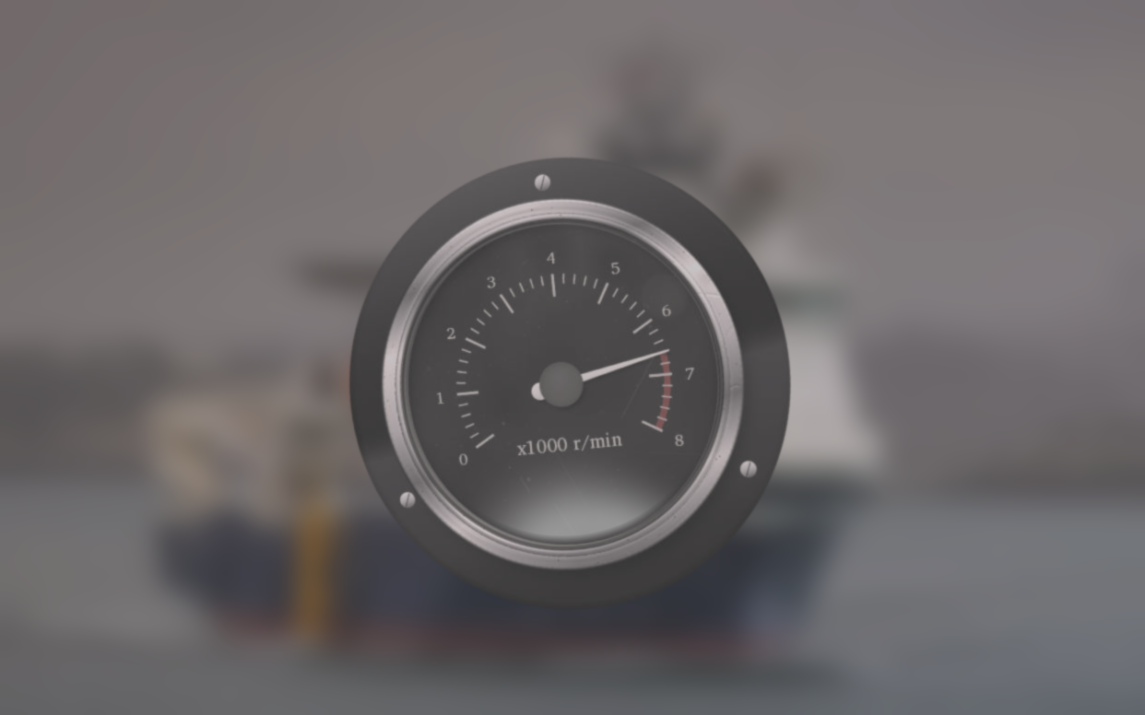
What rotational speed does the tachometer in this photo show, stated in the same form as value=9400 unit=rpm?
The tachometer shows value=6600 unit=rpm
